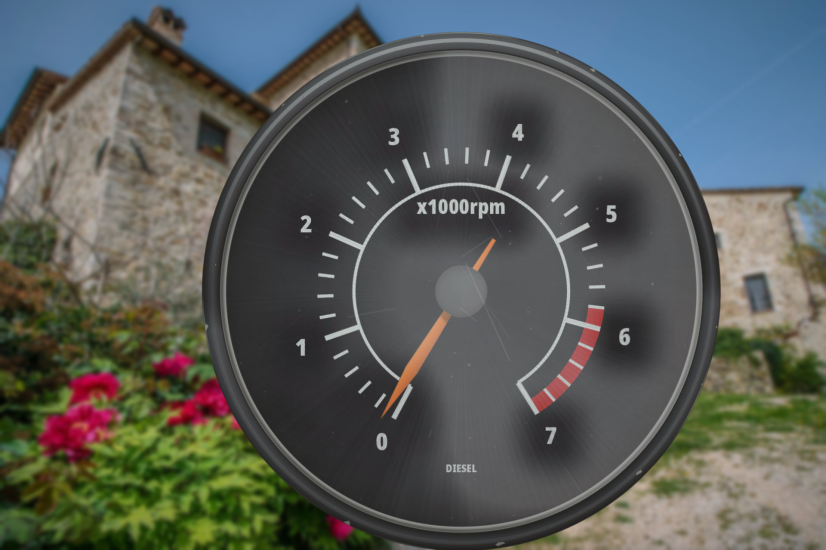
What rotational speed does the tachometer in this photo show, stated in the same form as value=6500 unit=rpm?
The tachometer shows value=100 unit=rpm
